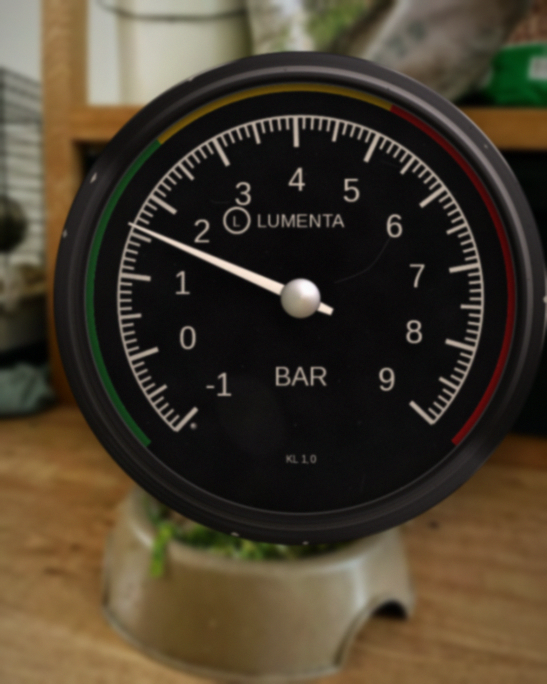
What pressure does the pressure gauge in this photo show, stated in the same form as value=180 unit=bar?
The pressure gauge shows value=1.6 unit=bar
